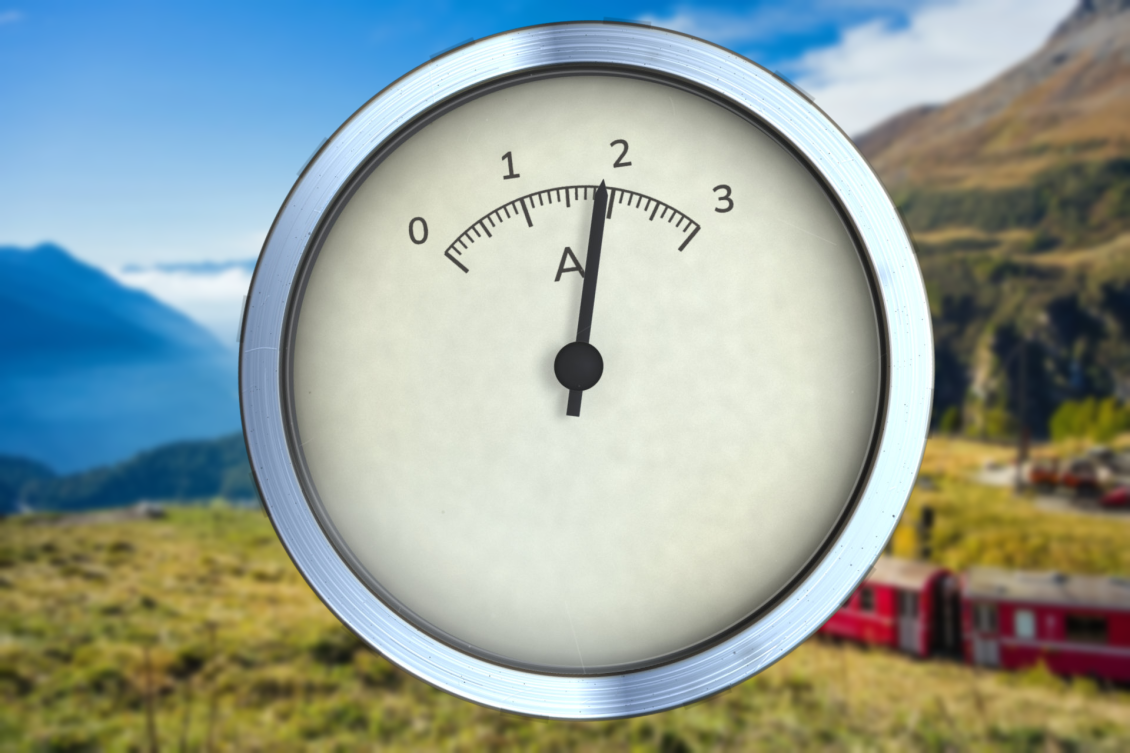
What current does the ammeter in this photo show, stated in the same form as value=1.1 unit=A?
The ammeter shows value=1.9 unit=A
